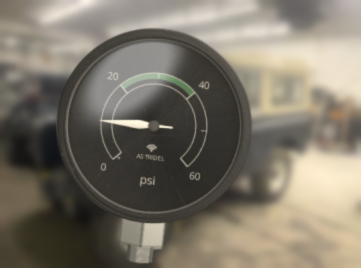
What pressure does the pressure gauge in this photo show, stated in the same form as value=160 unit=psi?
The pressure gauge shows value=10 unit=psi
